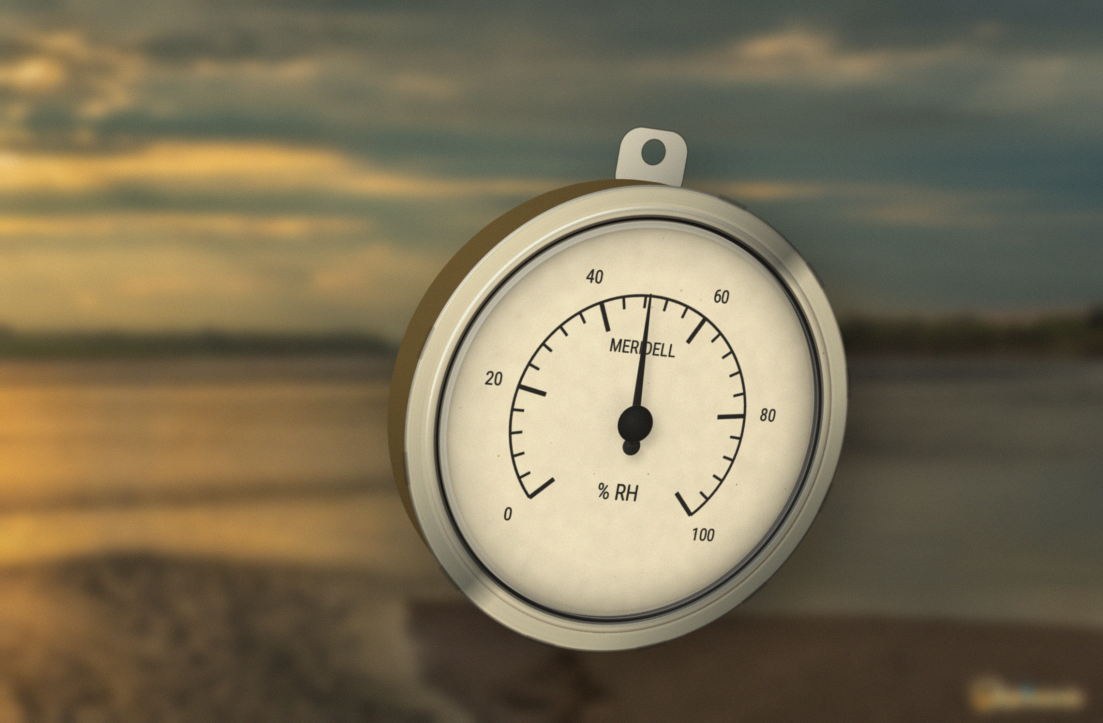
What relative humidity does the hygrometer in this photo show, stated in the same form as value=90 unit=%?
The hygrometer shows value=48 unit=%
